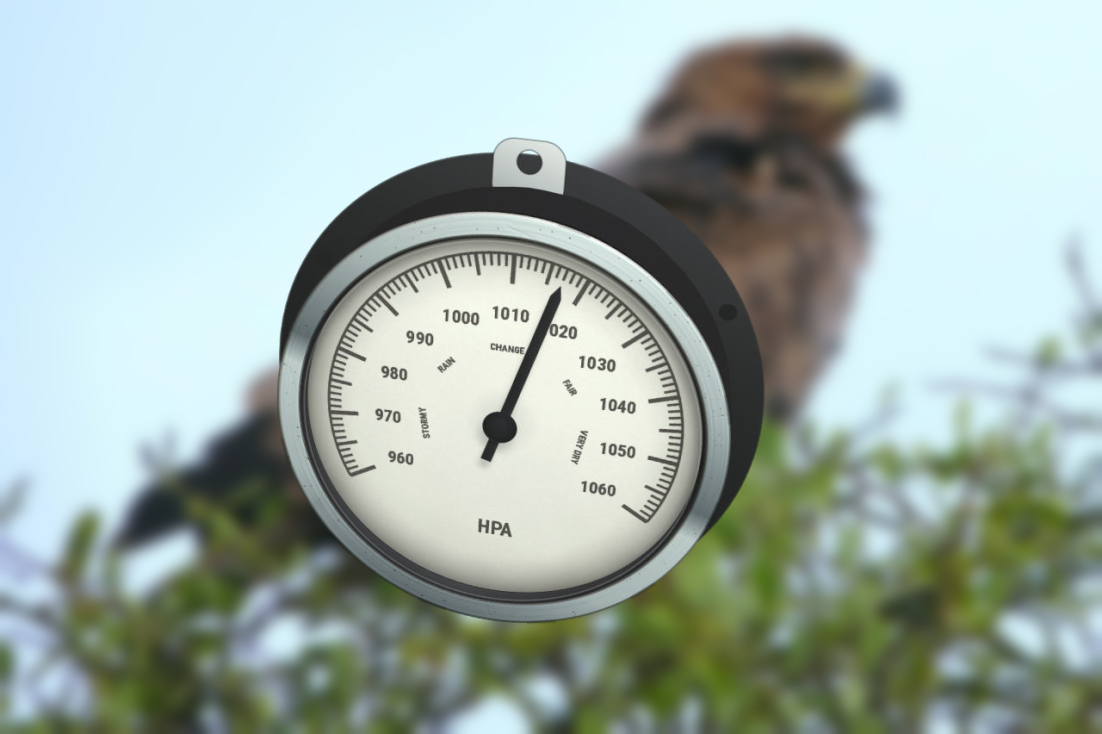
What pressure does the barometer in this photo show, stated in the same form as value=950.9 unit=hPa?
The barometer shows value=1017 unit=hPa
